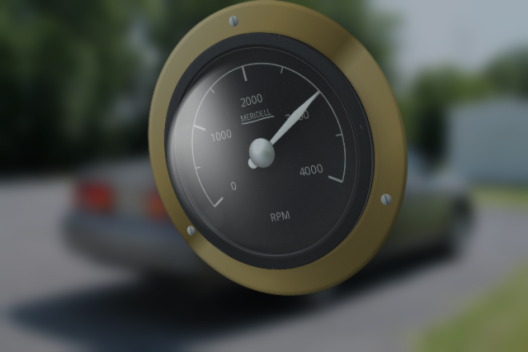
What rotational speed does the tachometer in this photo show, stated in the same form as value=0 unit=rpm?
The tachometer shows value=3000 unit=rpm
